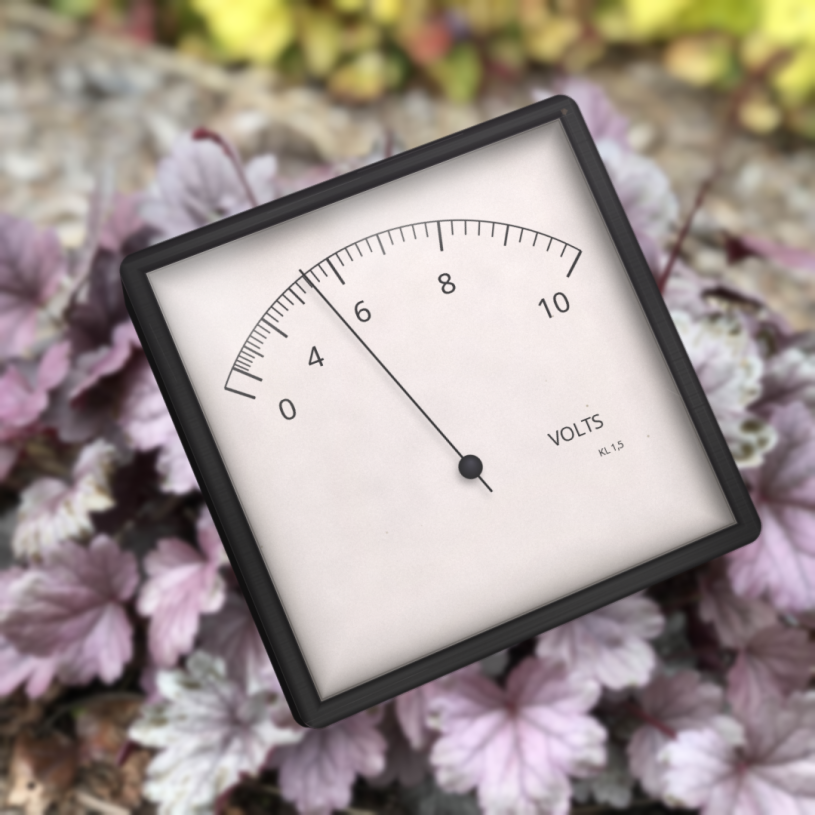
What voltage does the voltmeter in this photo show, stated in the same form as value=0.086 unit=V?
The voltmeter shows value=5.4 unit=V
